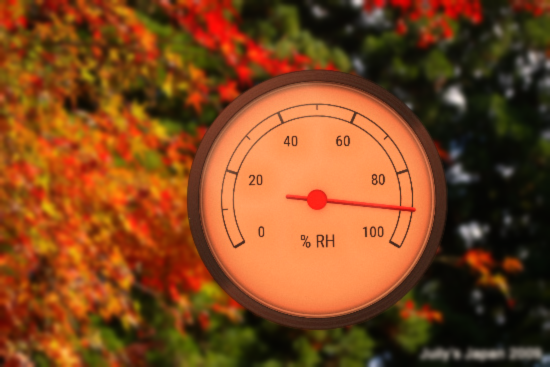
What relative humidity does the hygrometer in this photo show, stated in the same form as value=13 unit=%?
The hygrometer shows value=90 unit=%
